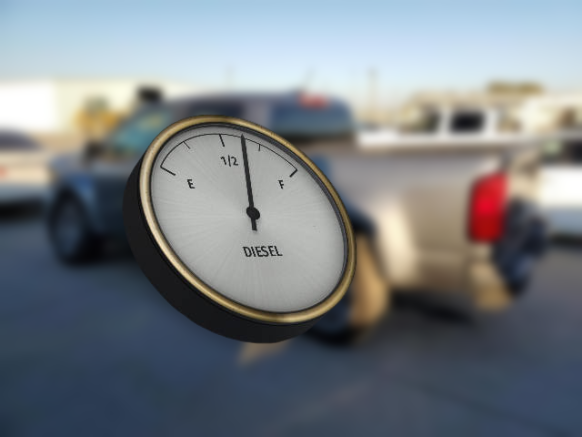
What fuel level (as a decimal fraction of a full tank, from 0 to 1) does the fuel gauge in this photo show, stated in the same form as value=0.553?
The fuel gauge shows value=0.625
